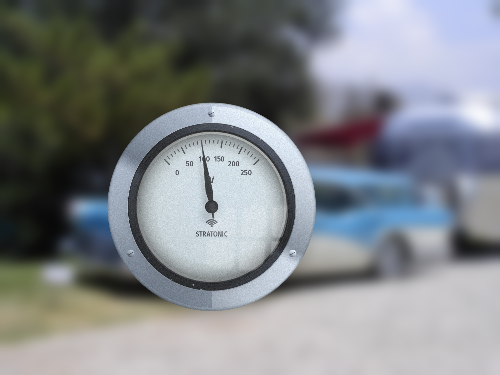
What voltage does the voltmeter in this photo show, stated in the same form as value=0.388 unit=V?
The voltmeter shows value=100 unit=V
